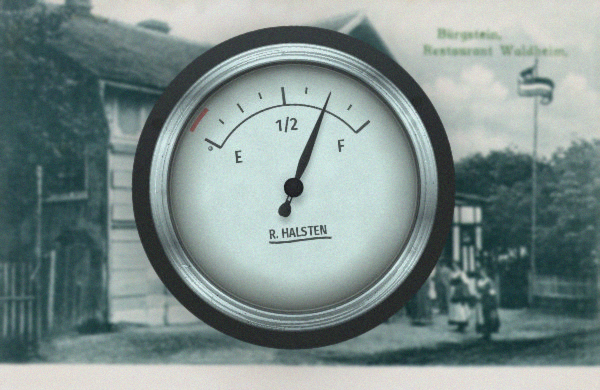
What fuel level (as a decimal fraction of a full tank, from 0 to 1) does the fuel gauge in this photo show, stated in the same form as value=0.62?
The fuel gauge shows value=0.75
